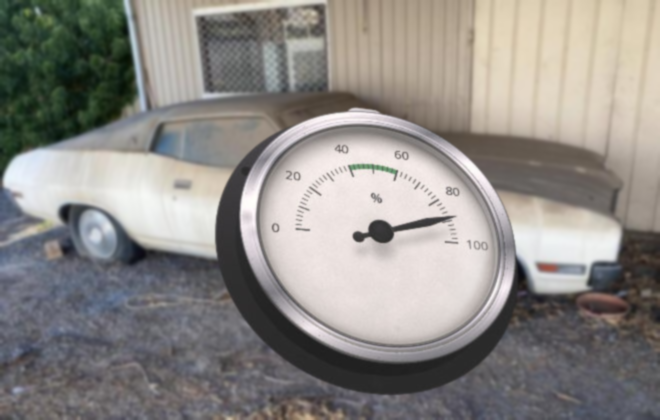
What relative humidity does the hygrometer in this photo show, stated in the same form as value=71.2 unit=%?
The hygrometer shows value=90 unit=%
